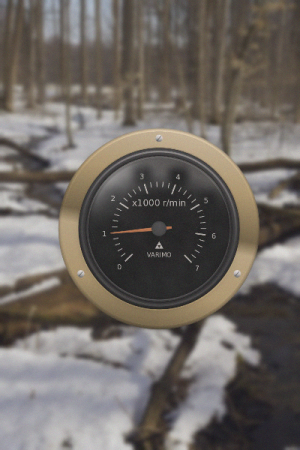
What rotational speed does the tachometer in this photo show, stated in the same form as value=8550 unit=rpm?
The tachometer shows value=1000 unit=rpm
